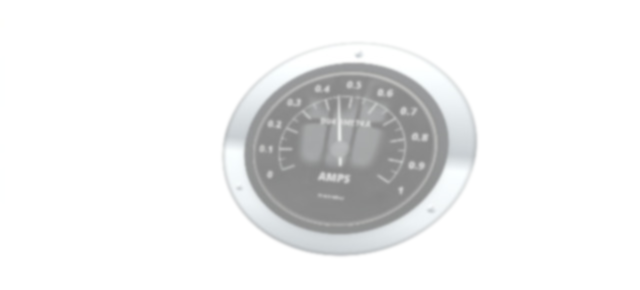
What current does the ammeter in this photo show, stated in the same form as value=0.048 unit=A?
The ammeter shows value=0.45 unit=A
